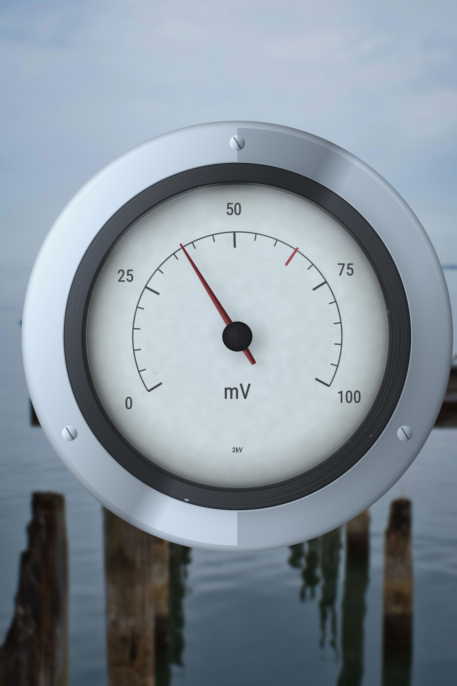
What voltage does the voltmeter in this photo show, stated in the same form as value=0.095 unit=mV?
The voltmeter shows value=37.5 unit=mV
